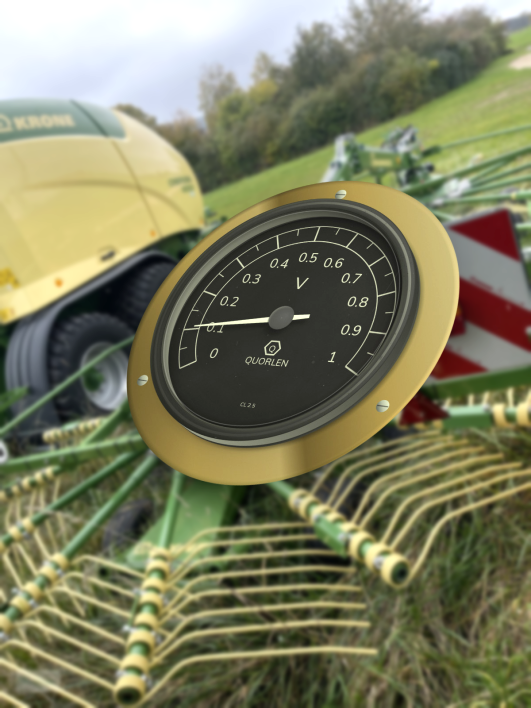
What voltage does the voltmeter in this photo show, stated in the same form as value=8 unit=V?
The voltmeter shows value=0.1 unit=V
